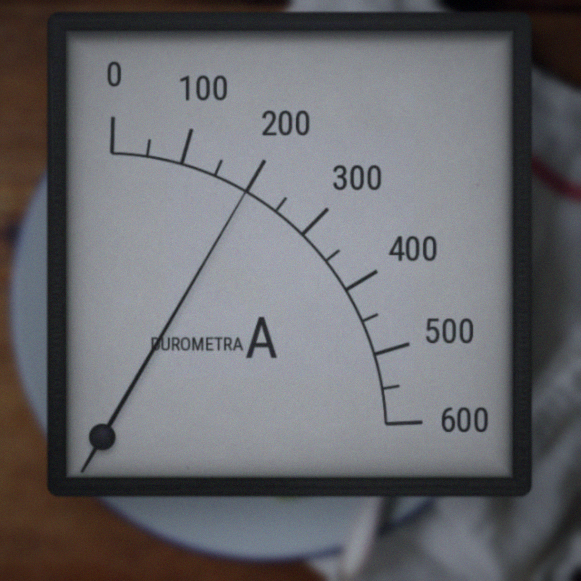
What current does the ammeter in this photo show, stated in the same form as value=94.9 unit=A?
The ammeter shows value=200 unit=A
